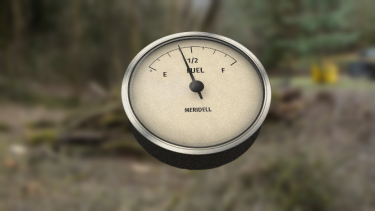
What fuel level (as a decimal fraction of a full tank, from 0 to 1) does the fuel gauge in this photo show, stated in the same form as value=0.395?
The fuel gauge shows value=0.375
